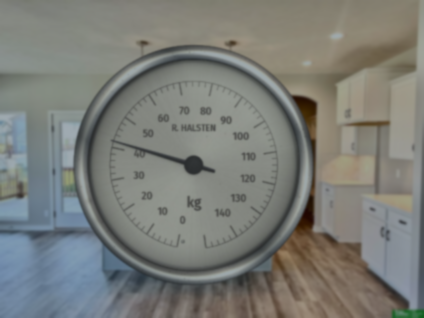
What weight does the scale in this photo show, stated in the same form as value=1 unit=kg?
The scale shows value=42 unit=kg
